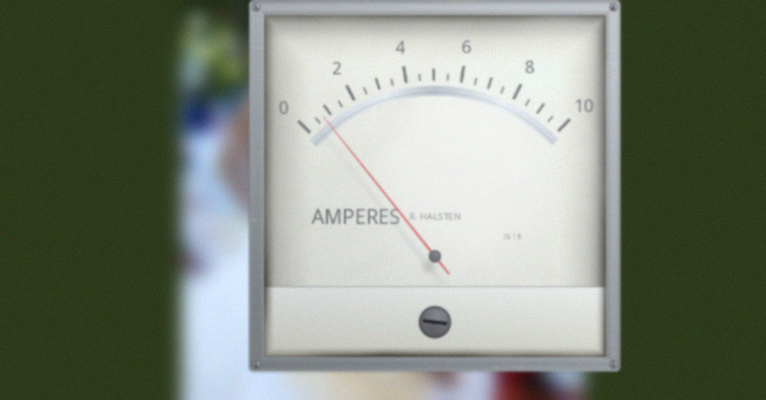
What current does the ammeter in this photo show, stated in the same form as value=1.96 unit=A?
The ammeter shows value=0.75 unit=A
